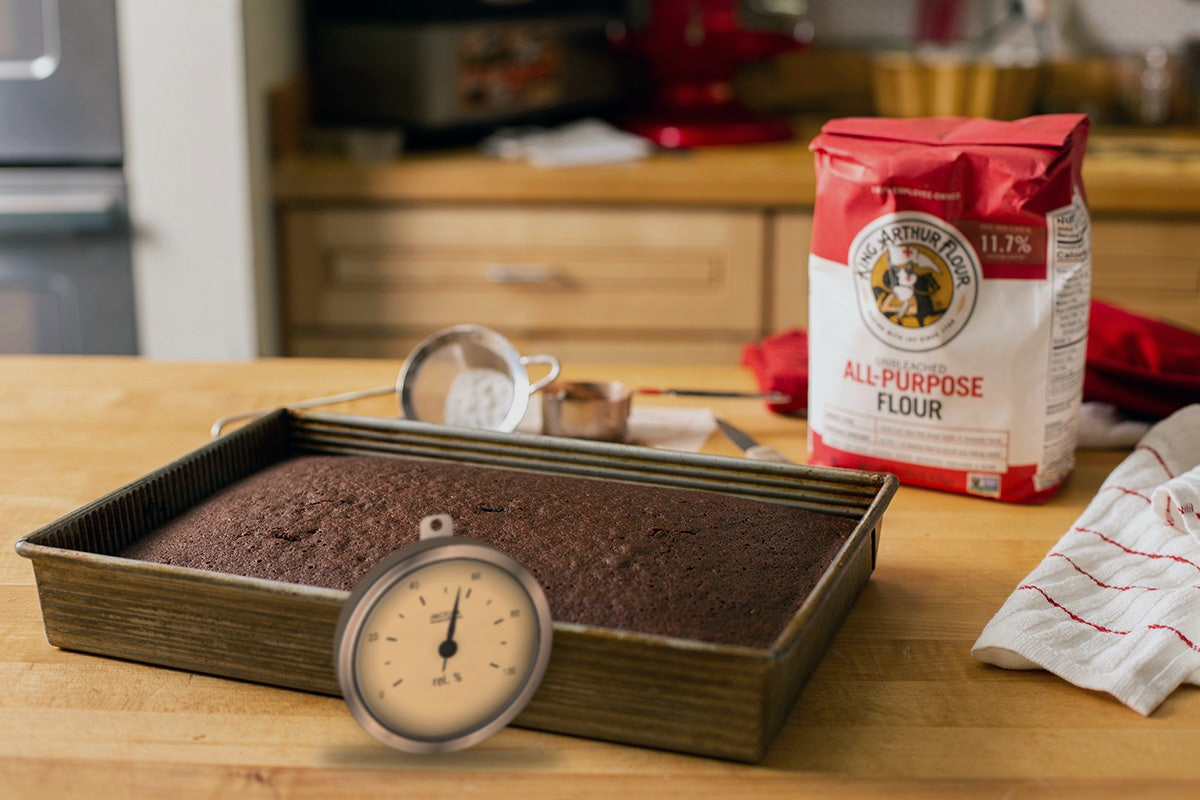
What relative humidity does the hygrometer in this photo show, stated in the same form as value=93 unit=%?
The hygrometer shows value=55 unit=%
